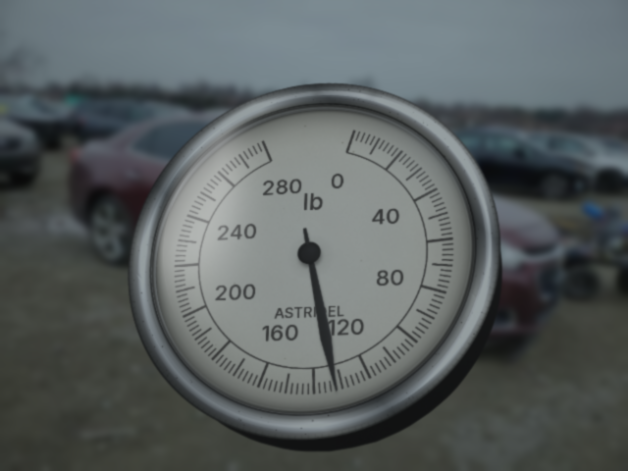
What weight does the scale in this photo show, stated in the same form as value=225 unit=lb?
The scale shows value=132 unit=lb
